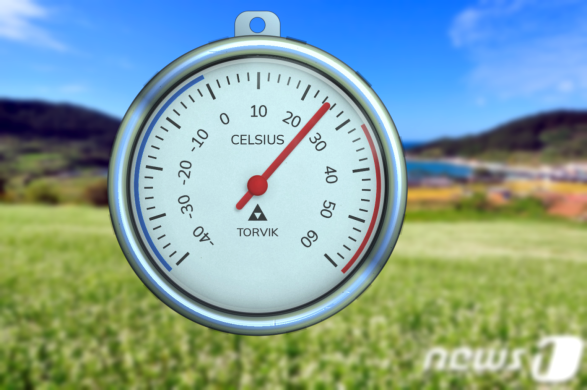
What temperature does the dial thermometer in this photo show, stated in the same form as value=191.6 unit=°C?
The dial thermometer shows value=25 unit=°C
